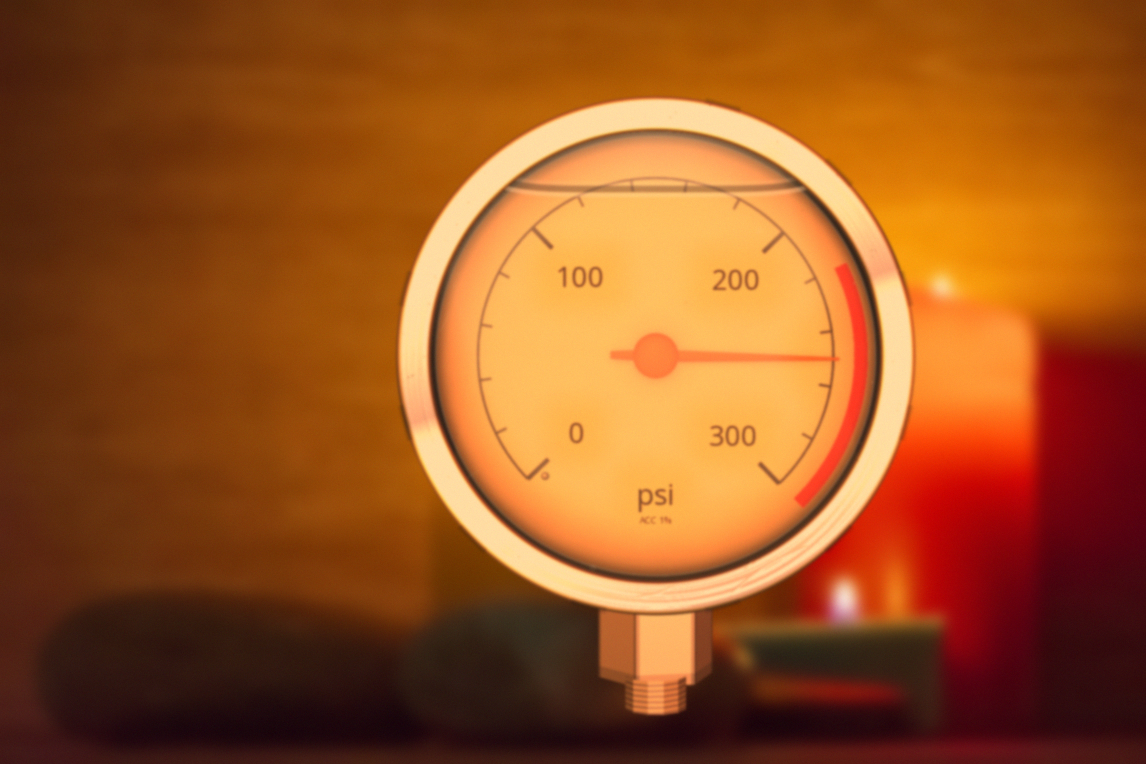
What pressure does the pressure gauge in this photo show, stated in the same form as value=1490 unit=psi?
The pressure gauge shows value=250 unit=psi
